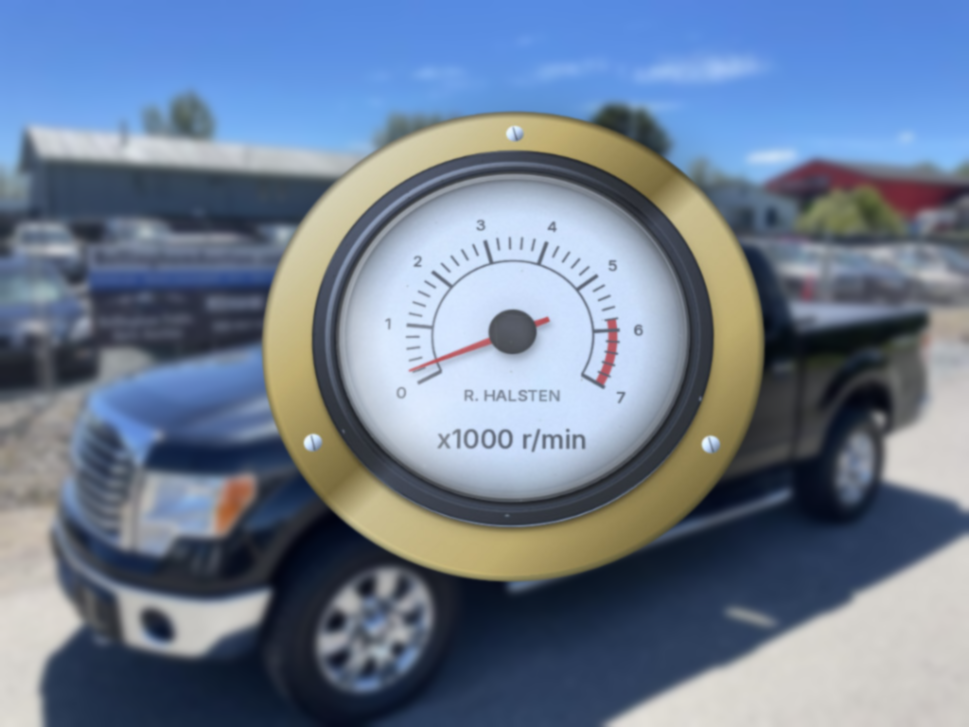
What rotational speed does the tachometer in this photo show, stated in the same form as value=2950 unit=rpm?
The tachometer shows value=200 unit=rpm
